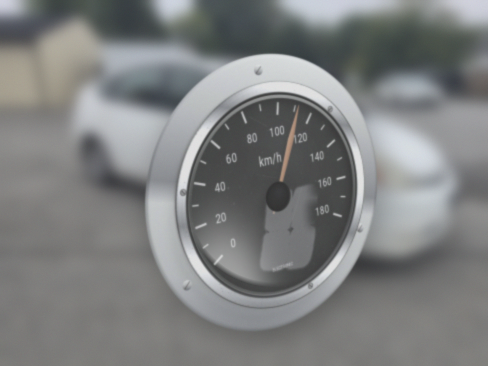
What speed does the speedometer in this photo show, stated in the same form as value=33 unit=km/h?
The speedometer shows value=110 unit=km/h
